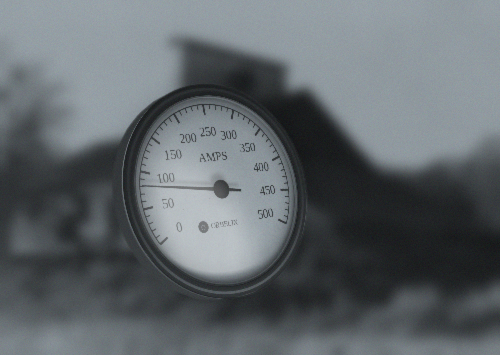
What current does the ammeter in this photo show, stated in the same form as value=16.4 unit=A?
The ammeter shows value=80 unit=A
